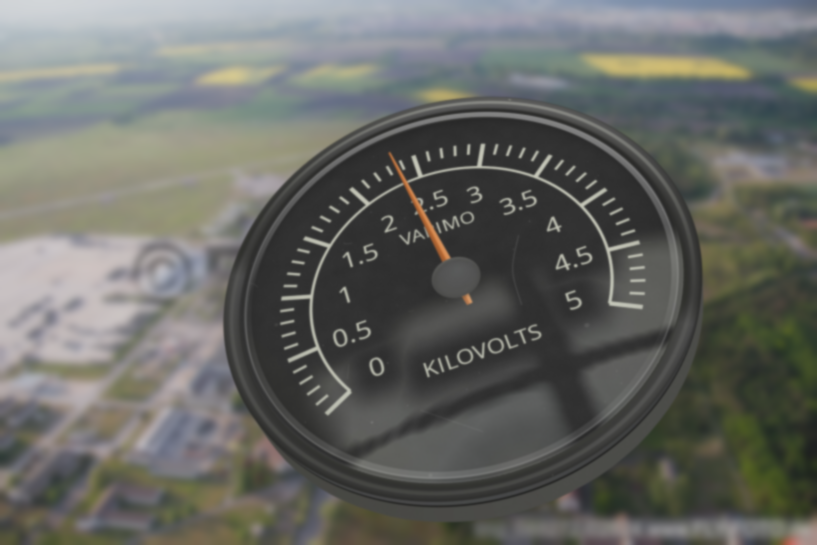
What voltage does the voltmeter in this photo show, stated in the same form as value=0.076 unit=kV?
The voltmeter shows value=2.35 unit=kV
